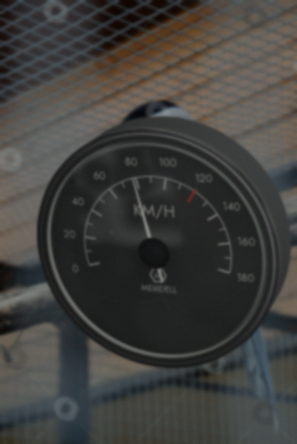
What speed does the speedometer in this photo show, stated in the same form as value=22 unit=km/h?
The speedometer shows value=80 unit=km/h
